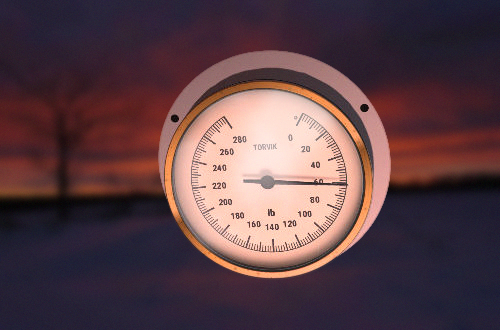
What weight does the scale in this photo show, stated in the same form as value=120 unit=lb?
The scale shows value=60 unit=lb
